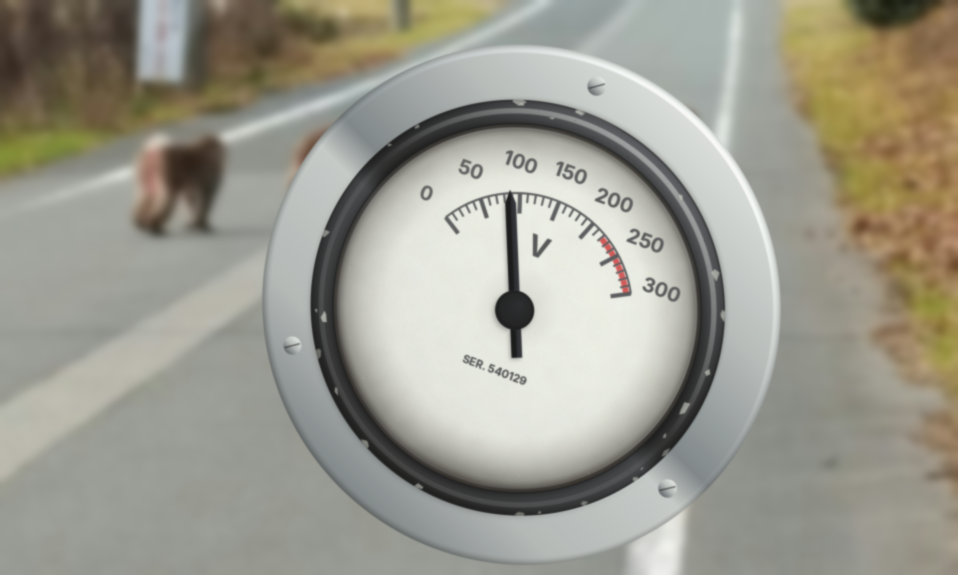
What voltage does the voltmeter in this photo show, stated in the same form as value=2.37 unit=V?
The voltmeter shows value=90 unit=V
